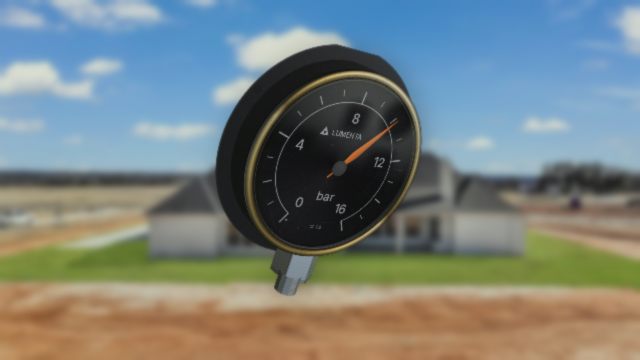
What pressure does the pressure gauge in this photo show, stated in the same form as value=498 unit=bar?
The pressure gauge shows value=10 unit=bar
